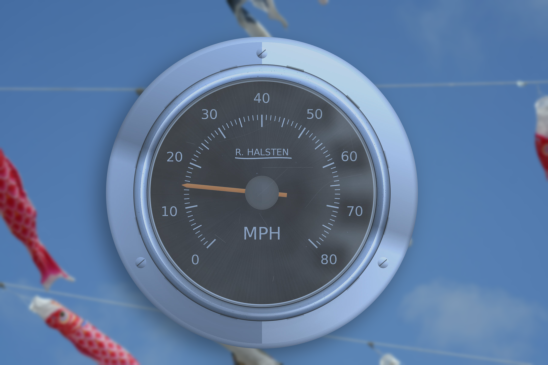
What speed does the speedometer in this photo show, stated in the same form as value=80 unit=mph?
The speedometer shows value=15 unit=mph
